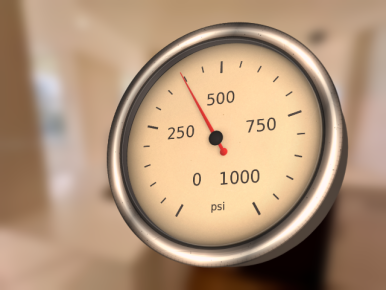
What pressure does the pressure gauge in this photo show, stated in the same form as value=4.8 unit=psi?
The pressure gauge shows value=400 unit=psi
